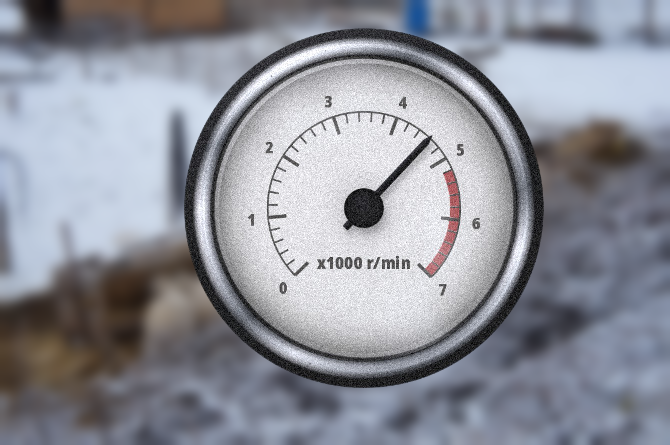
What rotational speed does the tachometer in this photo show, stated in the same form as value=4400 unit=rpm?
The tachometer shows value=4600 unit=rpm
